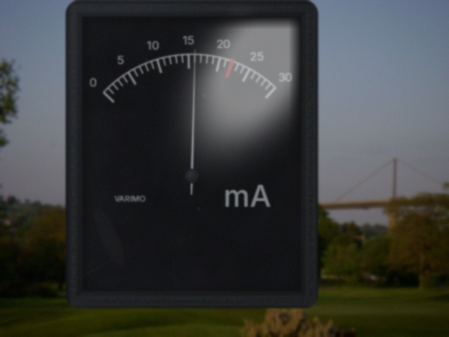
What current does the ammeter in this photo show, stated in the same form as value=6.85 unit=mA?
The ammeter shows value=16 unit=mA
